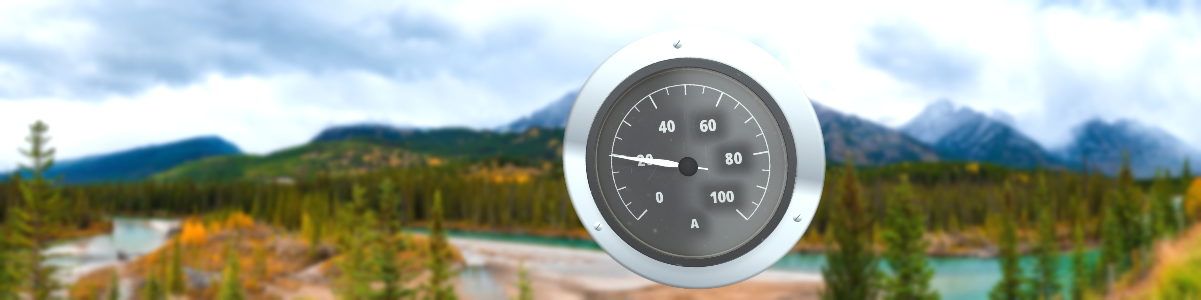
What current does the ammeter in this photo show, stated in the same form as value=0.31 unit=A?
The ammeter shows value=20 unit=A
